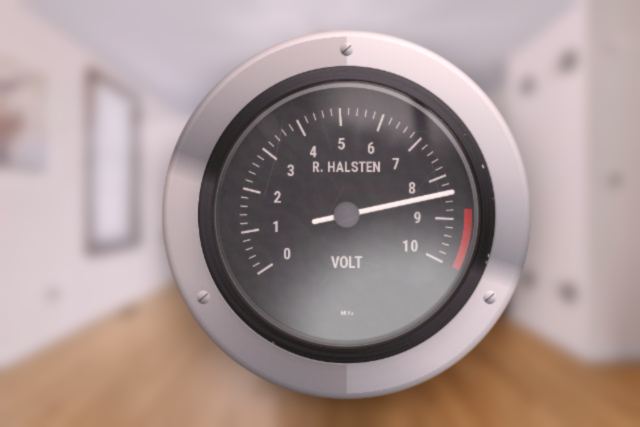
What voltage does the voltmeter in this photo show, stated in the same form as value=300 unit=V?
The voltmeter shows value=8.4 unit=V
